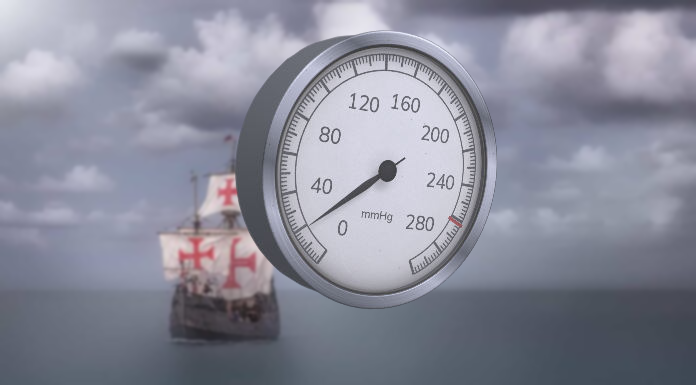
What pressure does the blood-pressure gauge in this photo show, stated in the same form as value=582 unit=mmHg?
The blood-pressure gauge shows value=20 unit=mmHg
